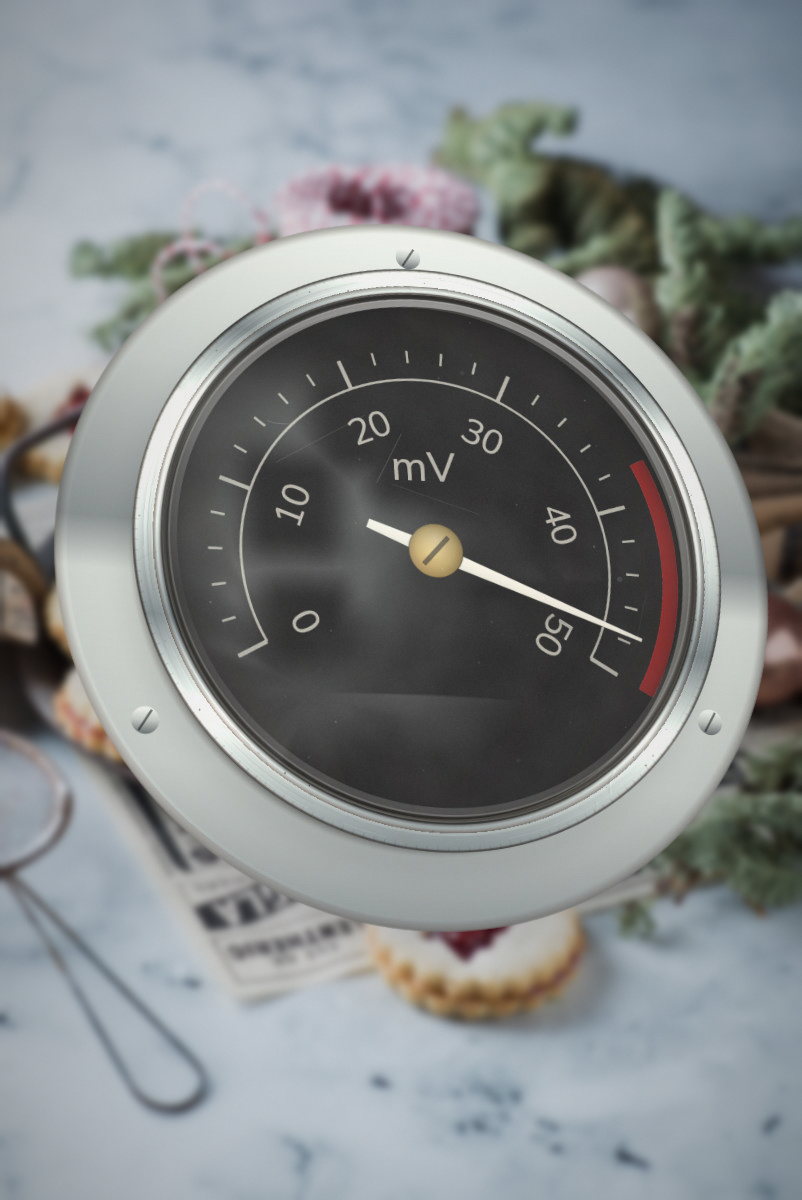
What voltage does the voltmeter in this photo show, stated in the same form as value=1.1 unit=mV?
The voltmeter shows value=48 unit=mV
